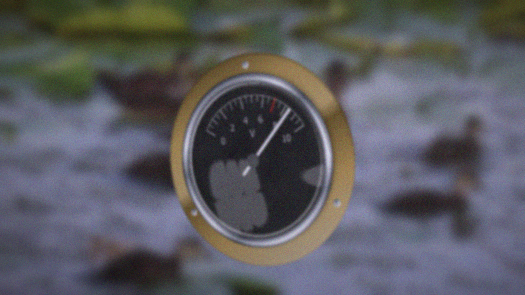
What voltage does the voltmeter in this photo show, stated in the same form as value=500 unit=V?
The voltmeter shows value=8.5 unit=V
